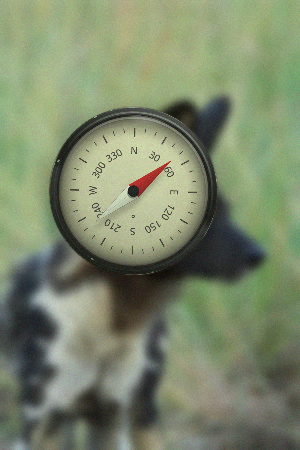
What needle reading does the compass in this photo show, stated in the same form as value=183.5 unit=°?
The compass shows value=50 unit=°
